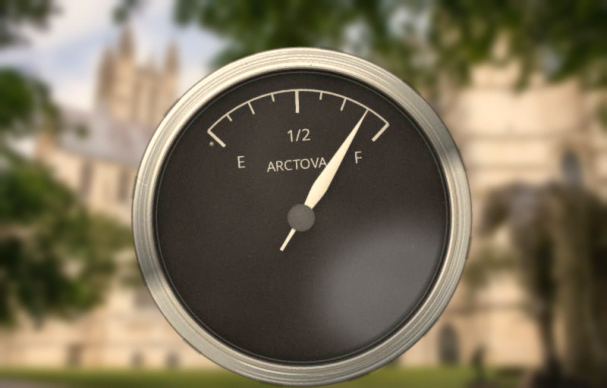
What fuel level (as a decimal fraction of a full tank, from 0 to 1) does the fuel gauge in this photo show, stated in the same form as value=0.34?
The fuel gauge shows value=0.875
